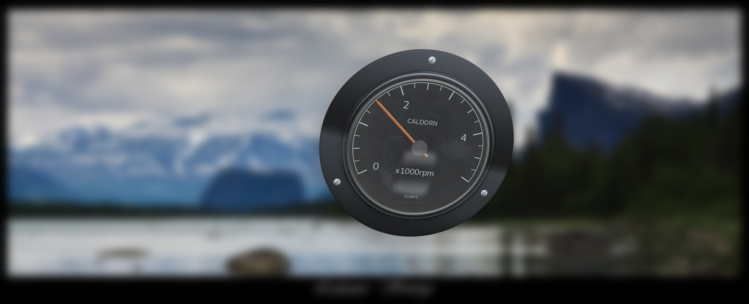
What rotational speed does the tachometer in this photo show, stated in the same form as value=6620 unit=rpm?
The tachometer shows value=1500 unit=rpm
